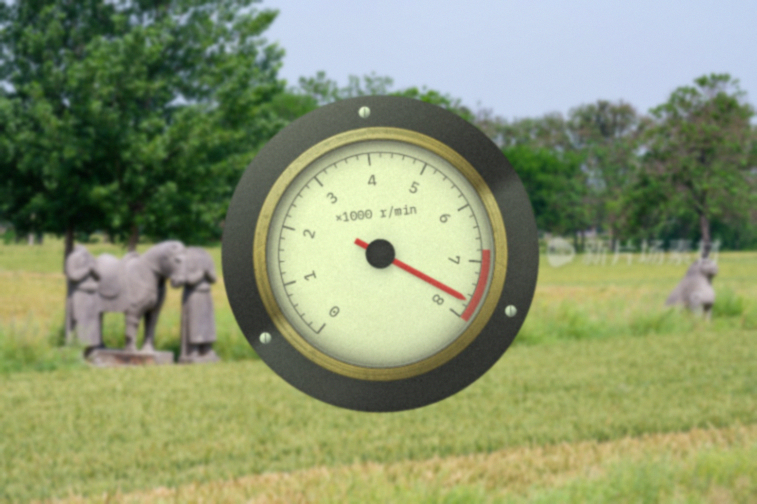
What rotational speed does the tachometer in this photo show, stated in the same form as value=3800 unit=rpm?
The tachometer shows value=7700 unit=rpm
